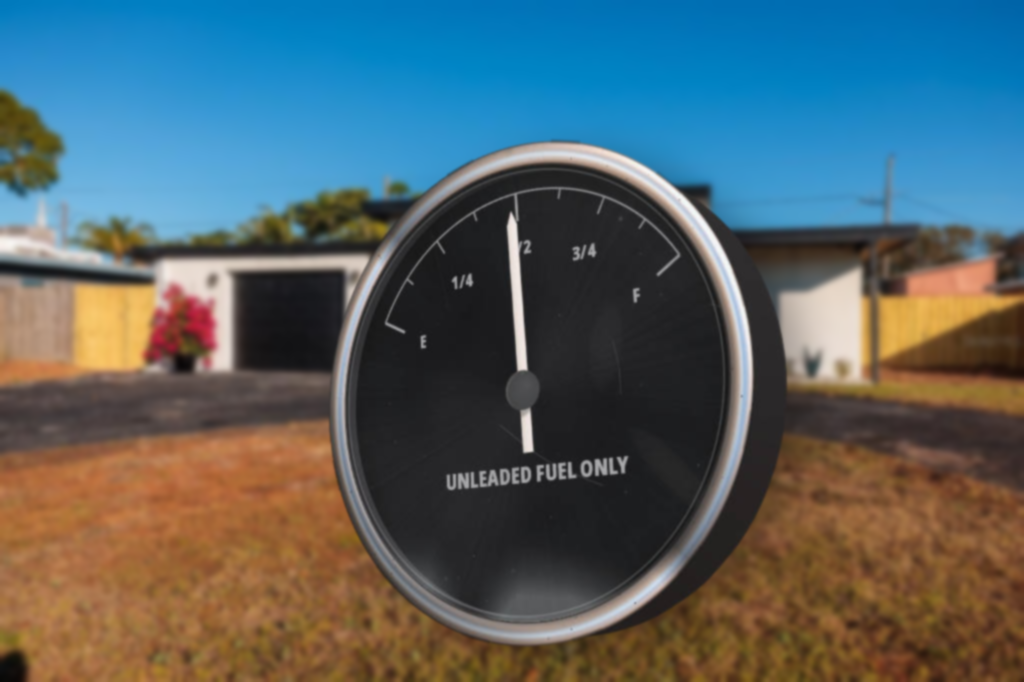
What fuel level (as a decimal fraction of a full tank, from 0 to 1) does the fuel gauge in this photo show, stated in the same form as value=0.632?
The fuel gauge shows value=0.5
